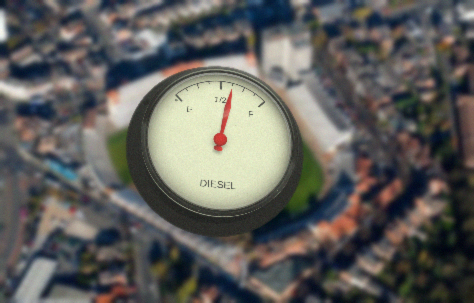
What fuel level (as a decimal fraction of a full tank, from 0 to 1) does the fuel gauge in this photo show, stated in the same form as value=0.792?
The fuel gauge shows value=0.625
